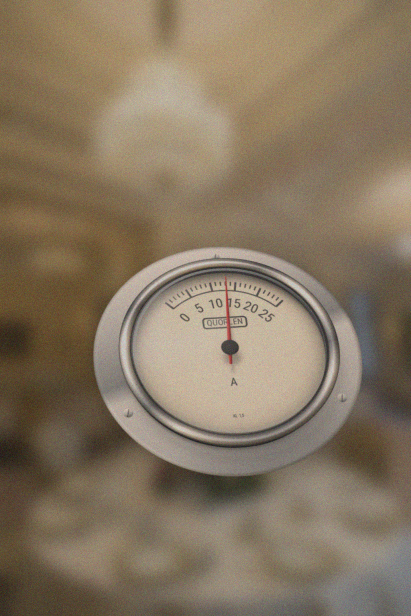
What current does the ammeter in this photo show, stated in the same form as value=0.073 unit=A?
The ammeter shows value=13 unit=A
